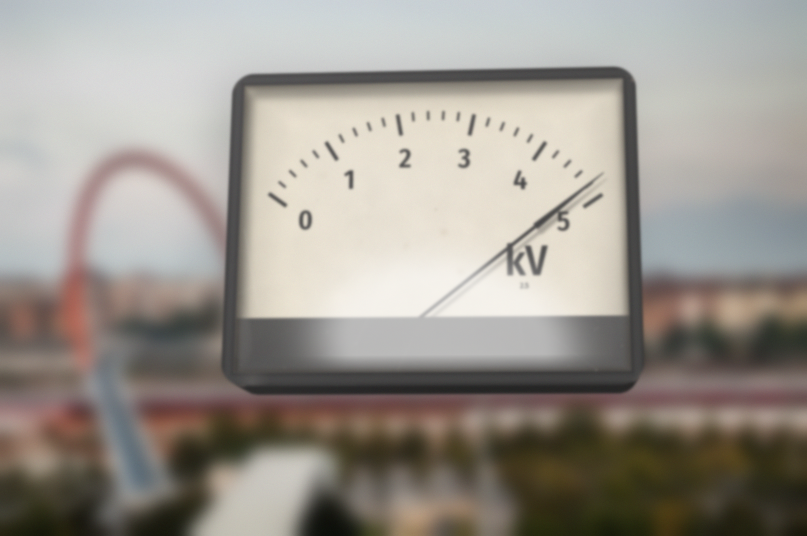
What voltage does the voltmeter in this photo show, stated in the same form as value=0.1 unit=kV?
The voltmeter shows value=4.8 unit=kV
